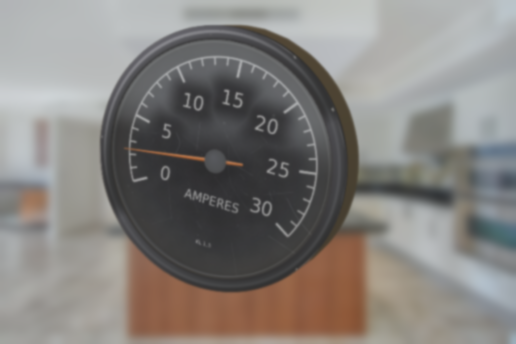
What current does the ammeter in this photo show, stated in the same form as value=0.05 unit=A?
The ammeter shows value=2.5 unit=A
